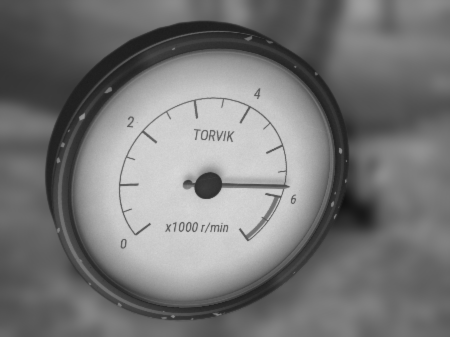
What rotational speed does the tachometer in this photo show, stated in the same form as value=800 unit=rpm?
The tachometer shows value=5750 unit=rpm
